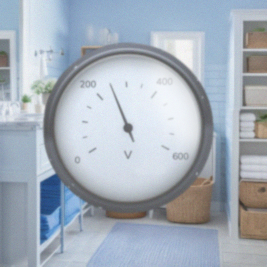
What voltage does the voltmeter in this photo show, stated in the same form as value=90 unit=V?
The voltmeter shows value=250 unit=V
